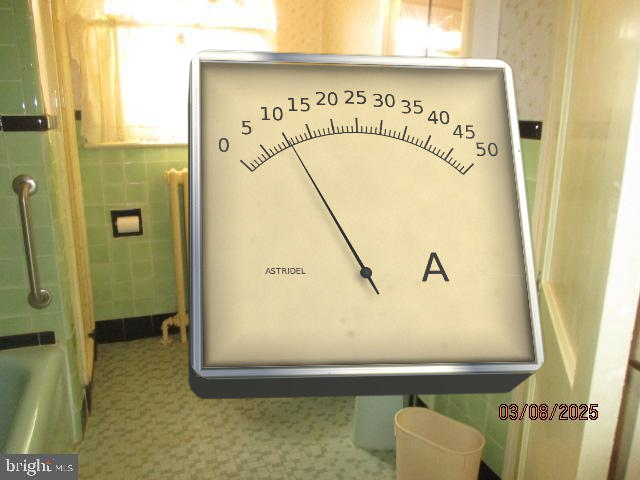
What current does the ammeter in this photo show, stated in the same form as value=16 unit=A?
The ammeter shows value=10 unit=A
